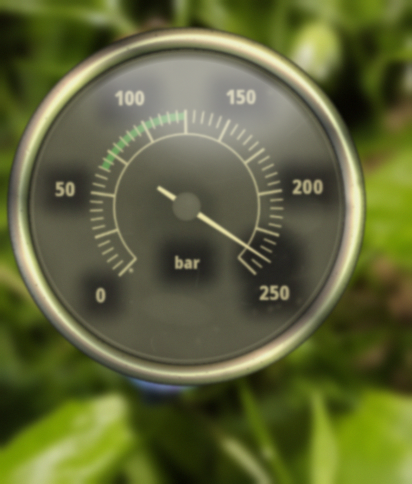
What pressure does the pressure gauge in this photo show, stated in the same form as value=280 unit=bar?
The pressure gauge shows value=240 unit=bar
